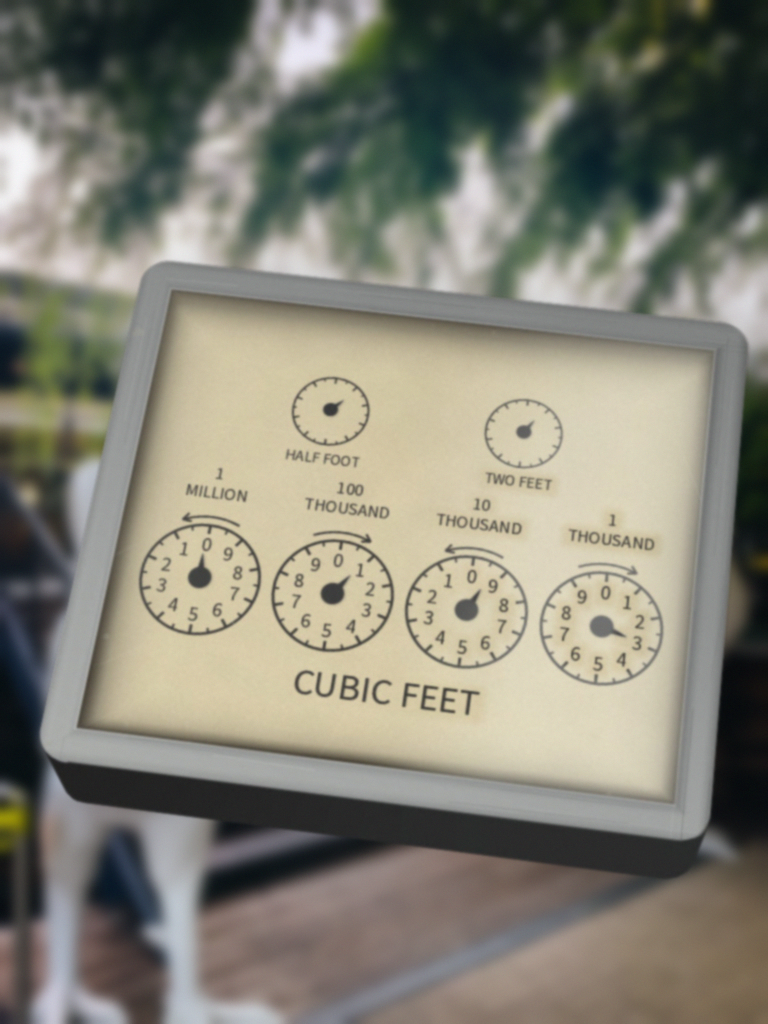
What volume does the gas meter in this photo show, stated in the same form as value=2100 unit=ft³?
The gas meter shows value=9300 unit=ft³
